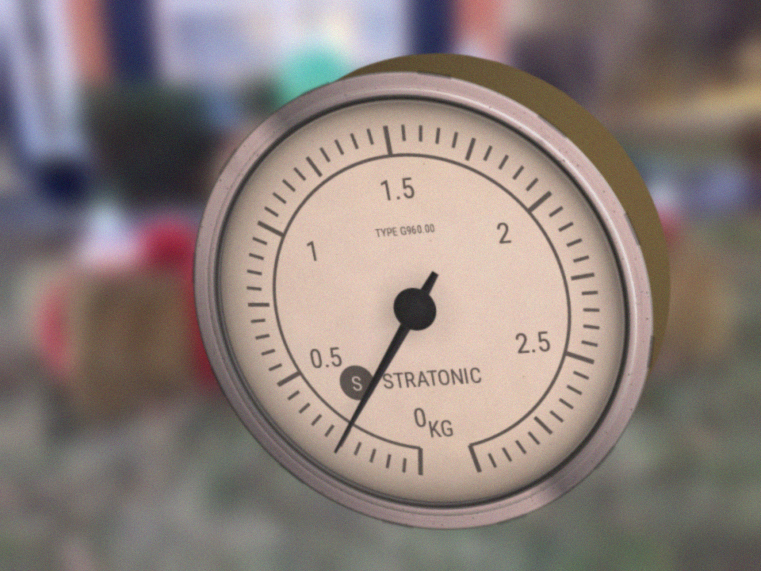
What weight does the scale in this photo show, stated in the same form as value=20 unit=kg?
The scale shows value=0.25 unit=kg
